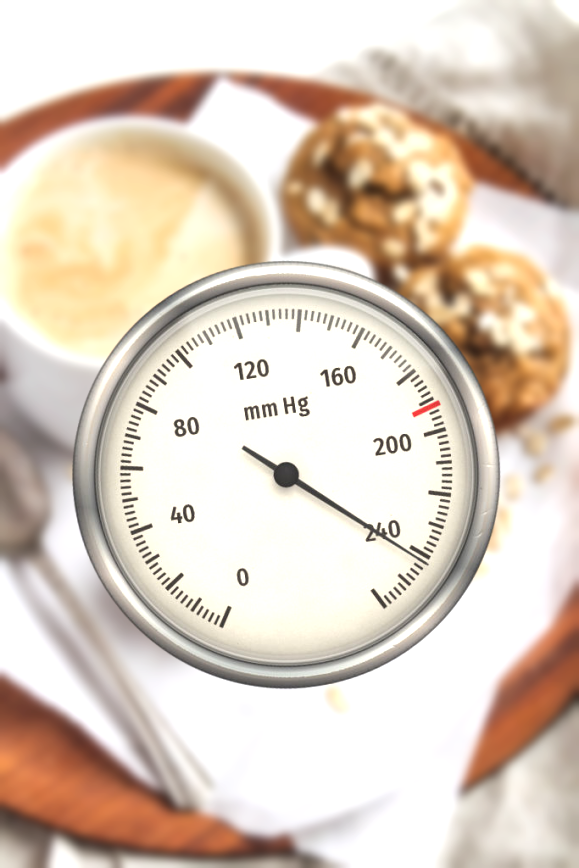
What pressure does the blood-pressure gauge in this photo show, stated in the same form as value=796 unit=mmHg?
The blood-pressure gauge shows value=242 unit=mmHg
